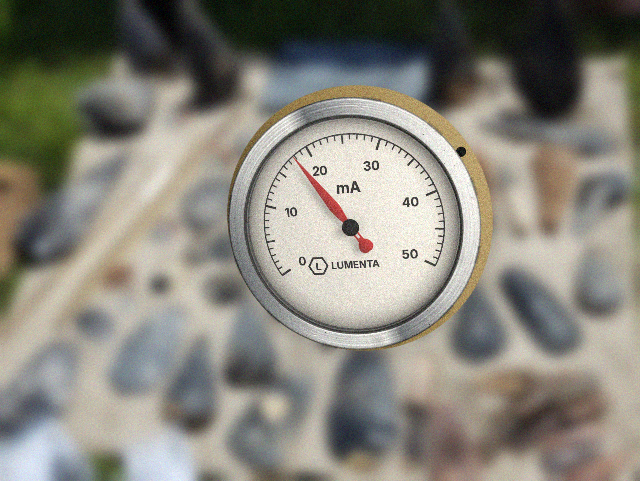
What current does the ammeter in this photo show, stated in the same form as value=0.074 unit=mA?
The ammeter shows value=18 unit=mA
